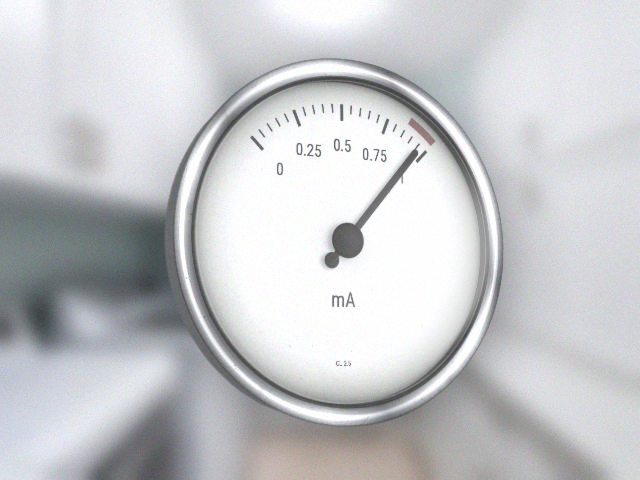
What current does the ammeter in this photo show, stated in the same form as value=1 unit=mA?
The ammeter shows value=0.95 unit=mA
